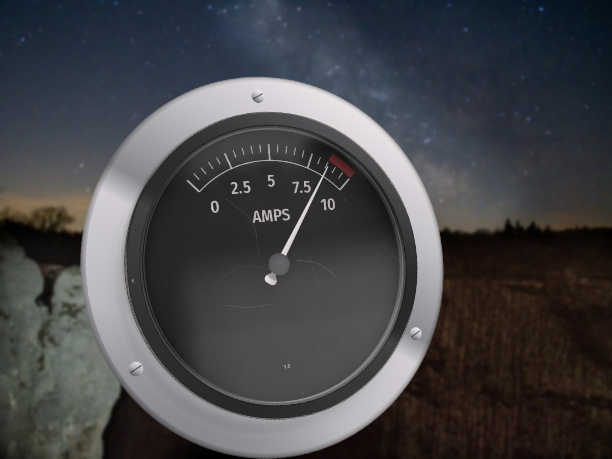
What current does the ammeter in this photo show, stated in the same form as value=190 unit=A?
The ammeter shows value=8.5 unit=A
